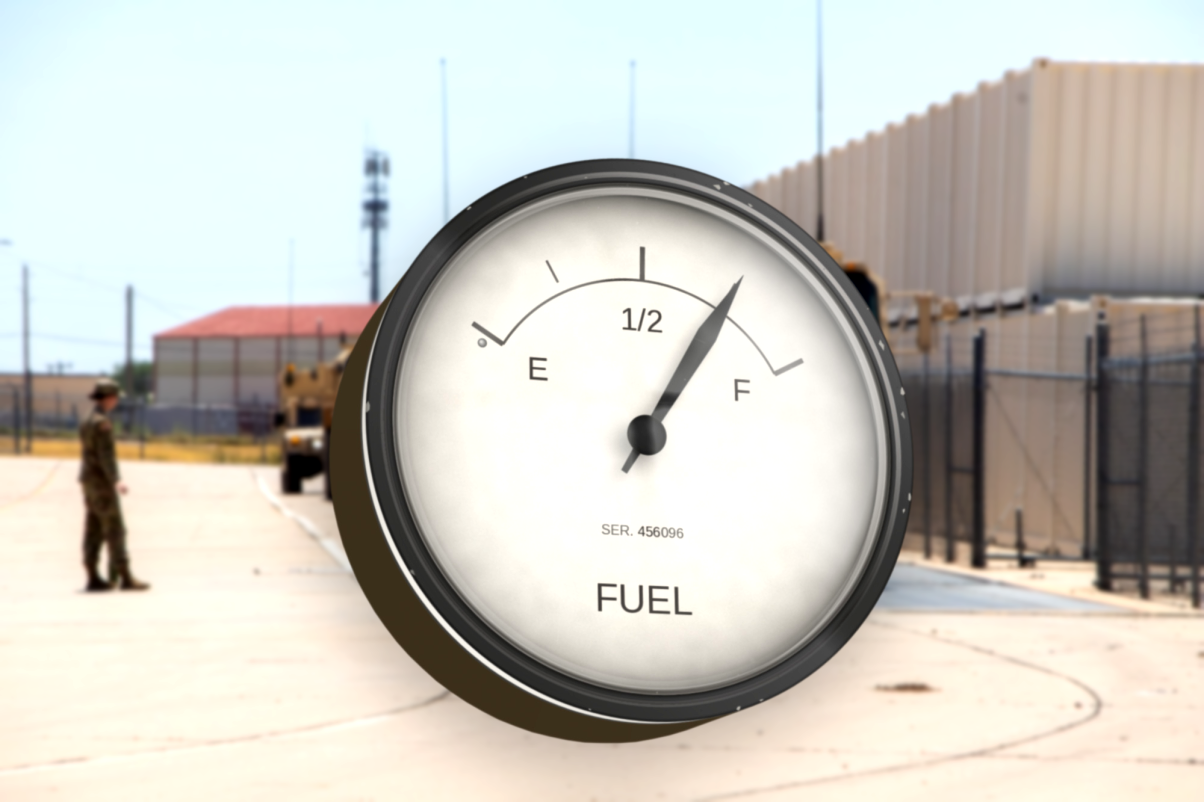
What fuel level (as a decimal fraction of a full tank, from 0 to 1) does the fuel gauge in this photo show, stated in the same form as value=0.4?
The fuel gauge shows value=0.75
